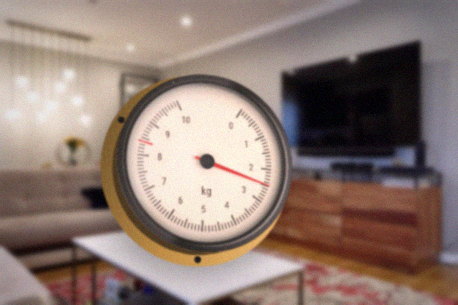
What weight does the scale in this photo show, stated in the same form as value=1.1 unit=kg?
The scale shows value=2.5 unit=kg
